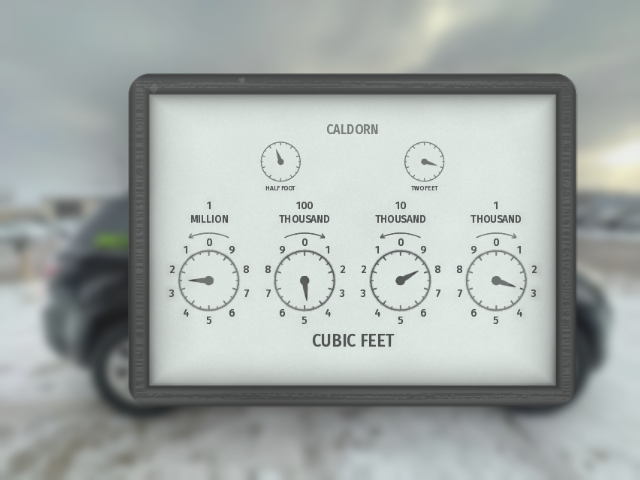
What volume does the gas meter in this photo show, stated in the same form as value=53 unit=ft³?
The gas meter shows value=248300 unit=ft³
